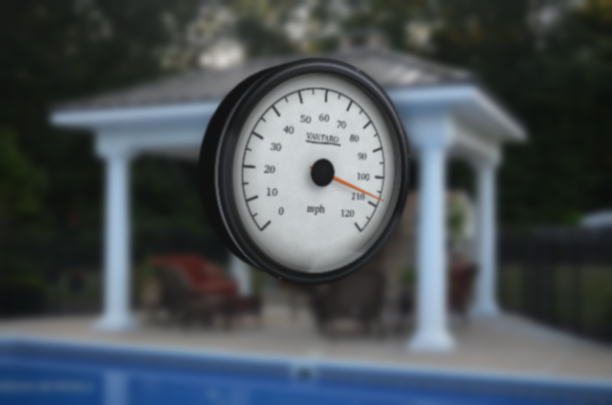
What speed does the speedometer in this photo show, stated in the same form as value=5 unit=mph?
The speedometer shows value=107.5 unit=mph
